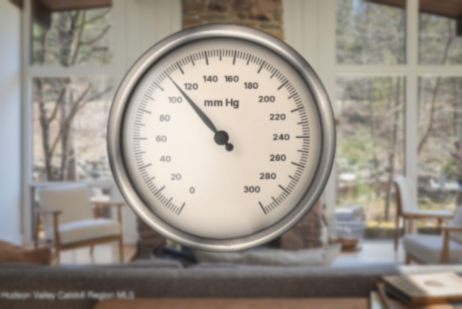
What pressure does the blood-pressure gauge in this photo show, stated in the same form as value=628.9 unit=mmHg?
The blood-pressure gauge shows value=110 unit=mmHg
